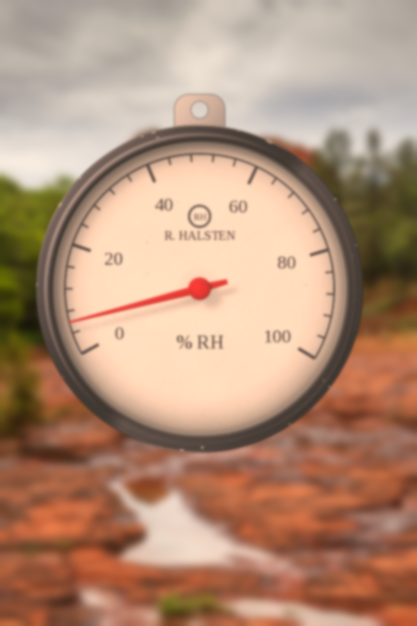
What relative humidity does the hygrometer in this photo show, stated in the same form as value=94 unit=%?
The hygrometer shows value=6 unit=%
